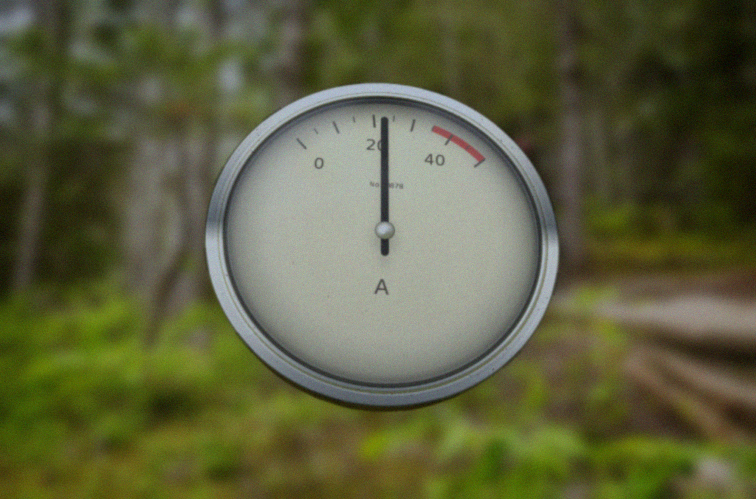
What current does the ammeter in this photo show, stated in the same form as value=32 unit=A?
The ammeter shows value=22.5 unit=A
